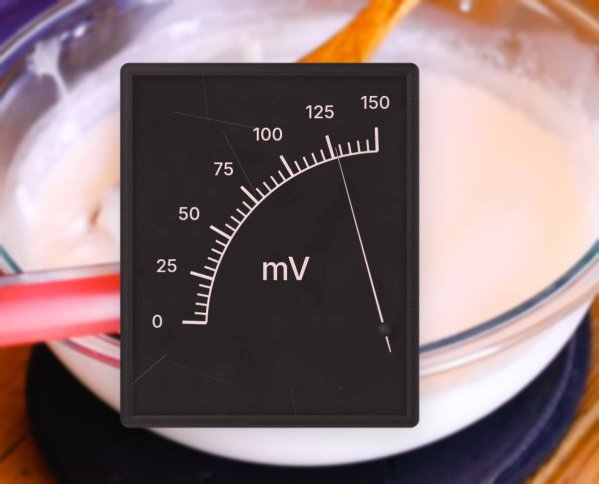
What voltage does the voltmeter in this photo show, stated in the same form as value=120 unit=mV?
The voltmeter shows value=127.5 unit=mV
